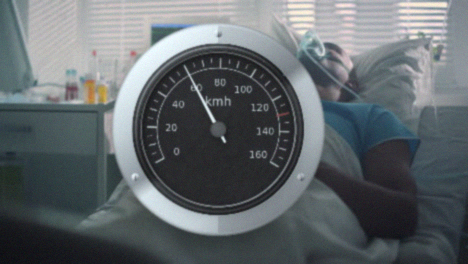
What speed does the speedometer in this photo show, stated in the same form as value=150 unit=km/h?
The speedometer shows value=60 unit=km/h
